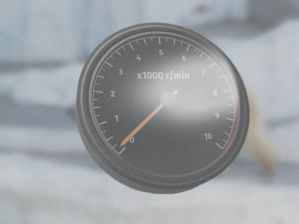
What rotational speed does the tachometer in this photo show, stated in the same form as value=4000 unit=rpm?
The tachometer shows value=125 unit=rpm
